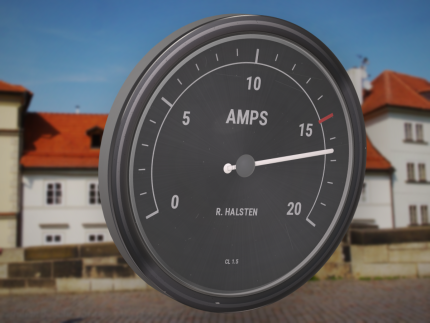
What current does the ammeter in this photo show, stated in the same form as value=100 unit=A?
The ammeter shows value=16.5 unit=A
